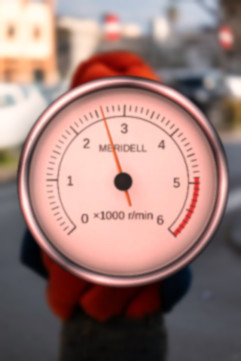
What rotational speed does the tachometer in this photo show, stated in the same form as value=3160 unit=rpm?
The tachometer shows value=2600 unit=rpm
